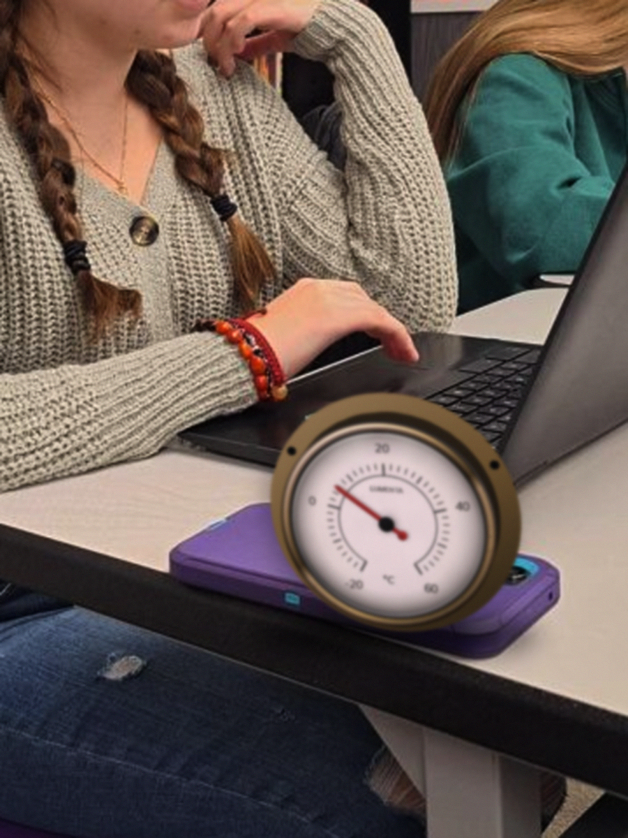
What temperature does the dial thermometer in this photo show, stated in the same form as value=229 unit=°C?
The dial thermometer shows value=6 unit=°C
